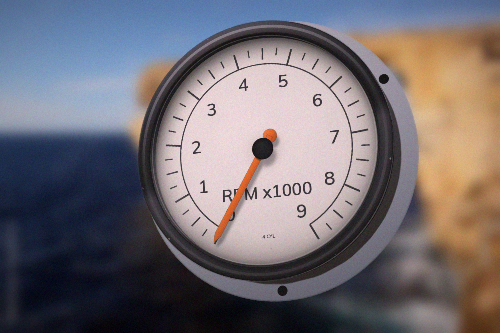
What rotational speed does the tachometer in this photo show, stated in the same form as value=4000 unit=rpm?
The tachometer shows value=0 unit=rpm
